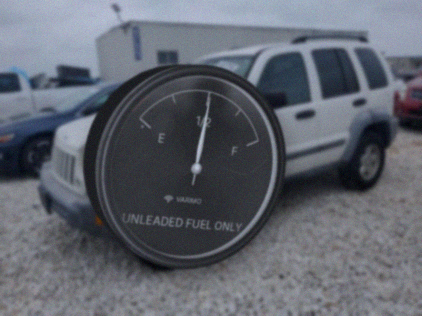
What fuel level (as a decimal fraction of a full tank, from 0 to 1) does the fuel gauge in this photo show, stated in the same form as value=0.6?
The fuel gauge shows value=0.5
